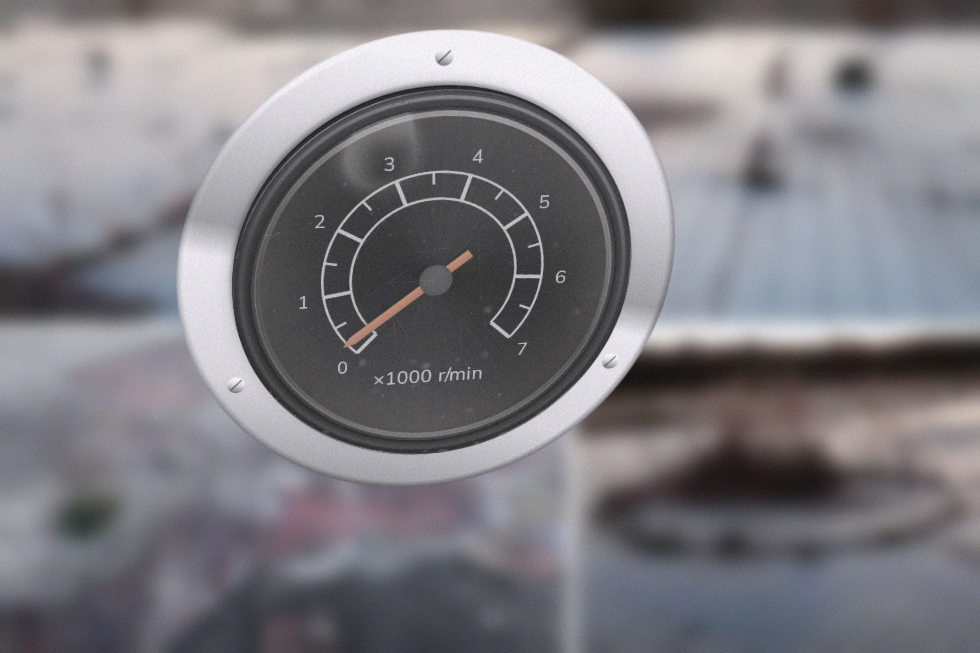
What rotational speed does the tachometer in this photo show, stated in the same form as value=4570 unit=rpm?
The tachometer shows value=250 unit=rpm
